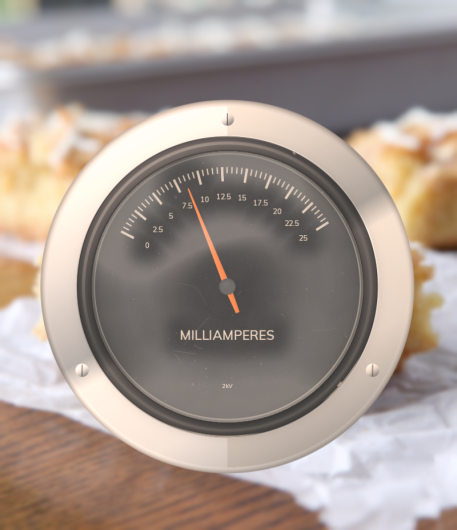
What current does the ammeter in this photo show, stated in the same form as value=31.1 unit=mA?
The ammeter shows value=8.5 unit=mA
